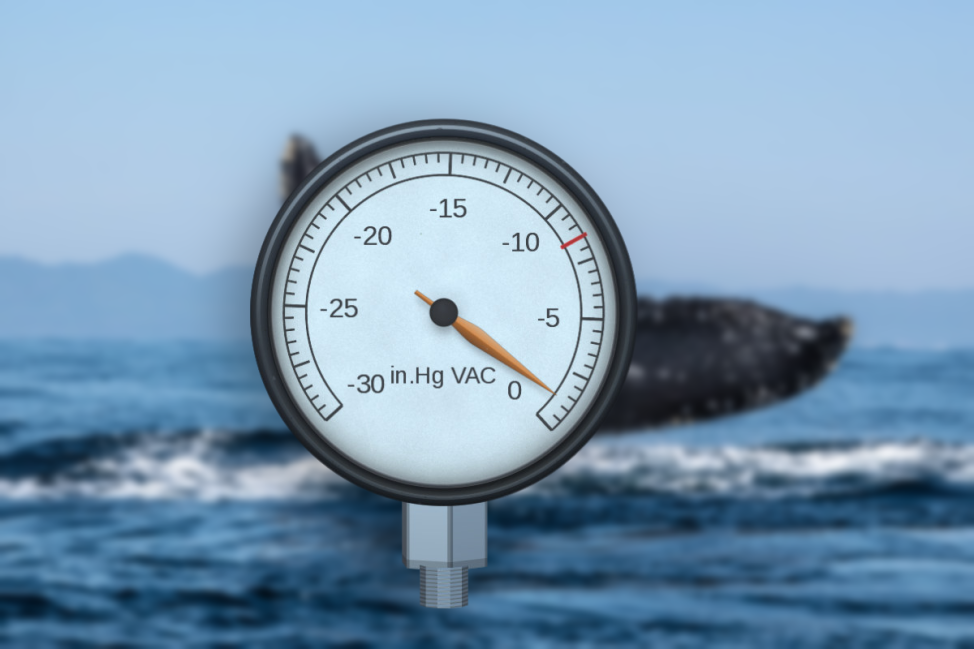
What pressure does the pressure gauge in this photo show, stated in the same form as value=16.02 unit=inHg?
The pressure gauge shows value=-1.25 unit=inHg
